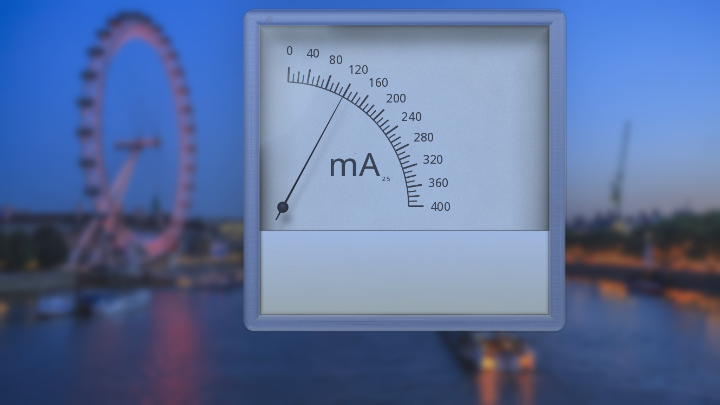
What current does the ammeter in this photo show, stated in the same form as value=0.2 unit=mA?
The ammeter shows value=120 unit=mA
